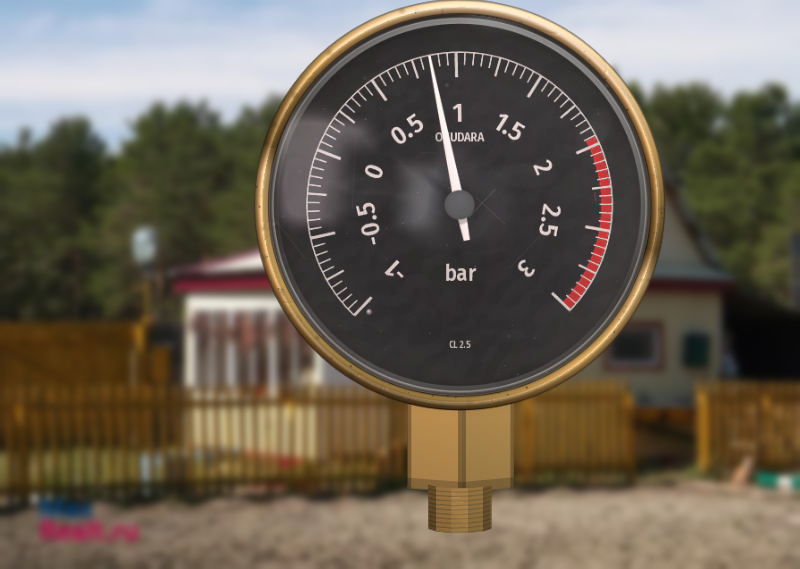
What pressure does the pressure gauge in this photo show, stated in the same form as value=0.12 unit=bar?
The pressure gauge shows value=0.85 unit=bar
